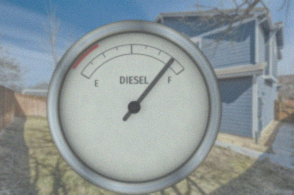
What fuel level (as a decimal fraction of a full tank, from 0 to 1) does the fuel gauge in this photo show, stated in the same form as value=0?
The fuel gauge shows value=0.875
